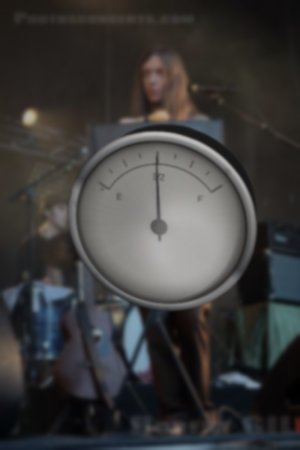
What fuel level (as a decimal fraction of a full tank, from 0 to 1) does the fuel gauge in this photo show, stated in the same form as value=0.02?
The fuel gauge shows value=0.5
